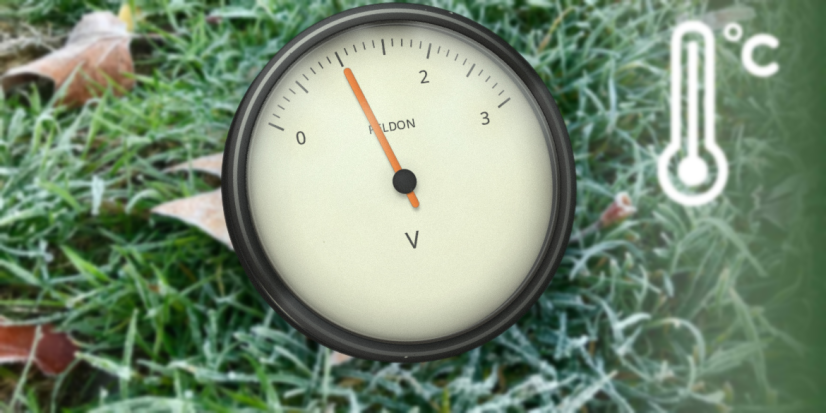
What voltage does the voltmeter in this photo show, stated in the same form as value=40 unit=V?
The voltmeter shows value=1 unit=V
